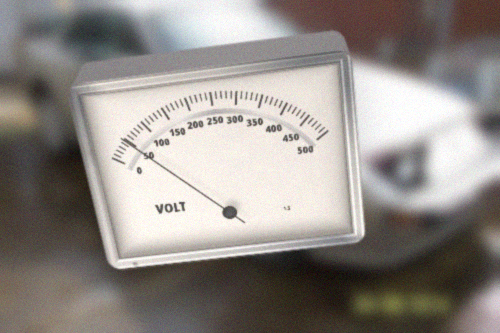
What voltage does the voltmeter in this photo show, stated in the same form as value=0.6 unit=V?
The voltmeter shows value=50 unit=V
